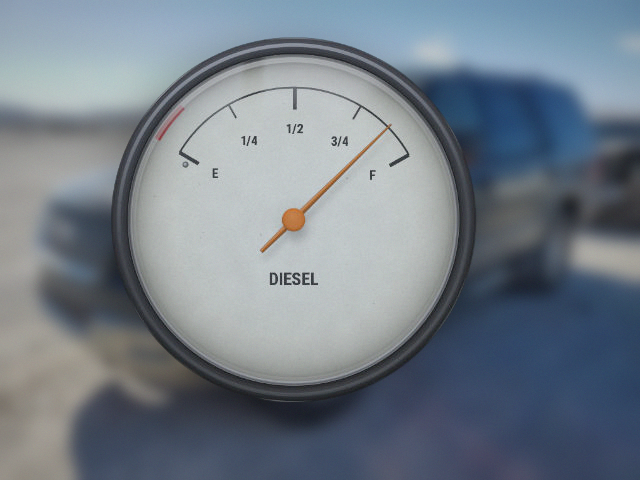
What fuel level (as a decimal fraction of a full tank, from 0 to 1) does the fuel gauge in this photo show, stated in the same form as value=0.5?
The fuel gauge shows value=0.875
